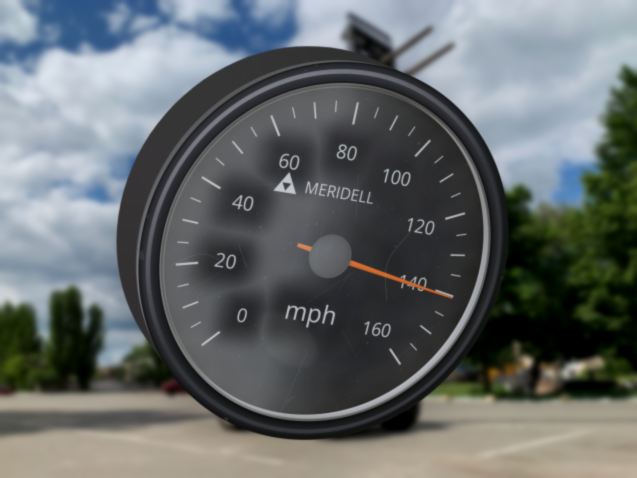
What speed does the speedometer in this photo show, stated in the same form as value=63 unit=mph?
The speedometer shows value=140 unit=mph
